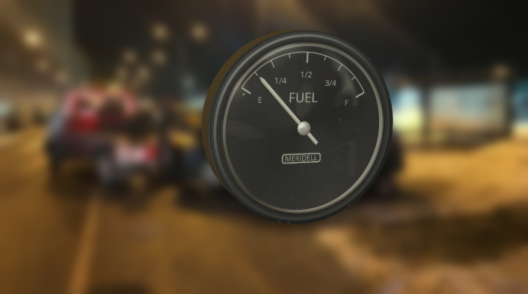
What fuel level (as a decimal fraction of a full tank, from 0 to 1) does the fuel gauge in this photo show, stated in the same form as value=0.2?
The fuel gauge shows value=0.125
